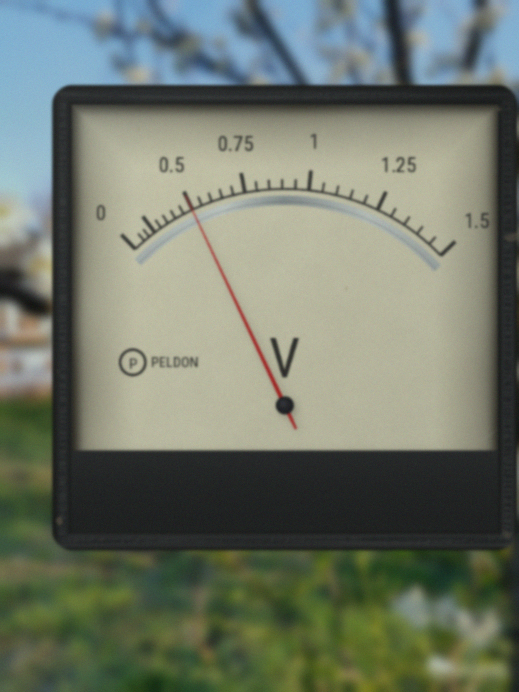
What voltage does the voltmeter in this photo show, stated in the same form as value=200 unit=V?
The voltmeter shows value=0.5 unit=V
